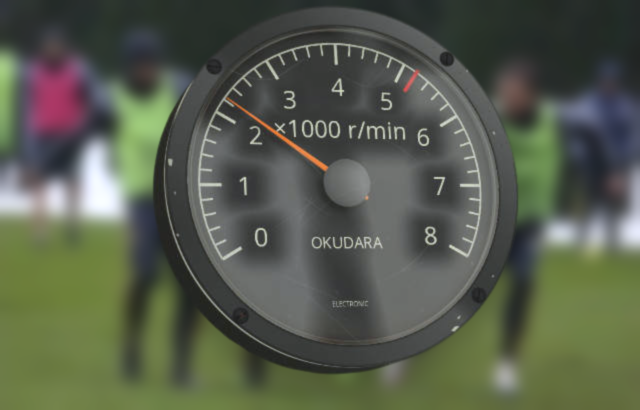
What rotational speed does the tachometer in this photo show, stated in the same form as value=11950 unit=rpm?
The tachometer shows value=2200 unit=rpm
